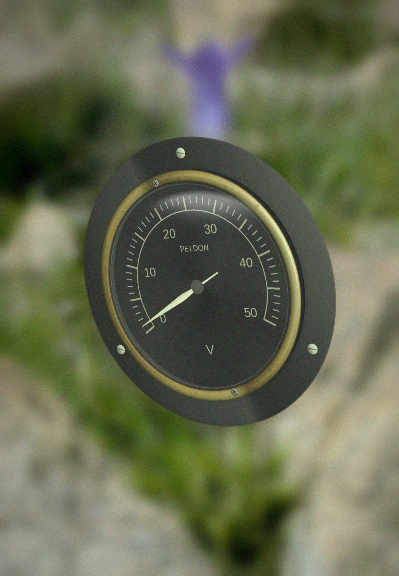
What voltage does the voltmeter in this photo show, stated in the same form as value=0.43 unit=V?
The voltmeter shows value=1 unit=V
